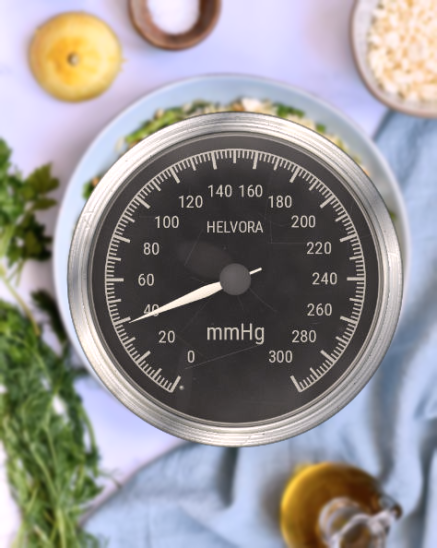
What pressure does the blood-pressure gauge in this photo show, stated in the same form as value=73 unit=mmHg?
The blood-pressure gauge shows value=38 unit=mmHg
